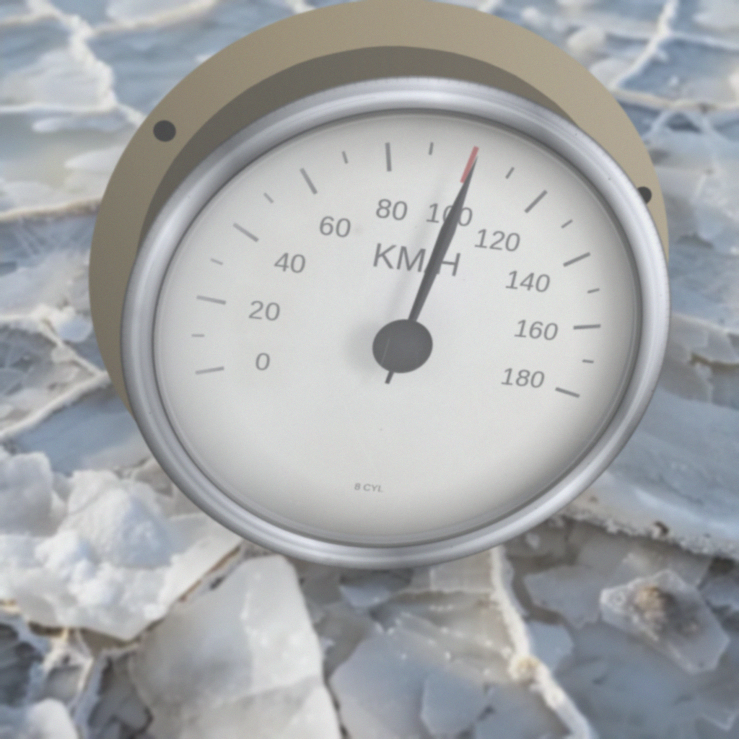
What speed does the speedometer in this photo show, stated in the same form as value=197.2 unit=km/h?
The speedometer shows value=100 unit=km/h
